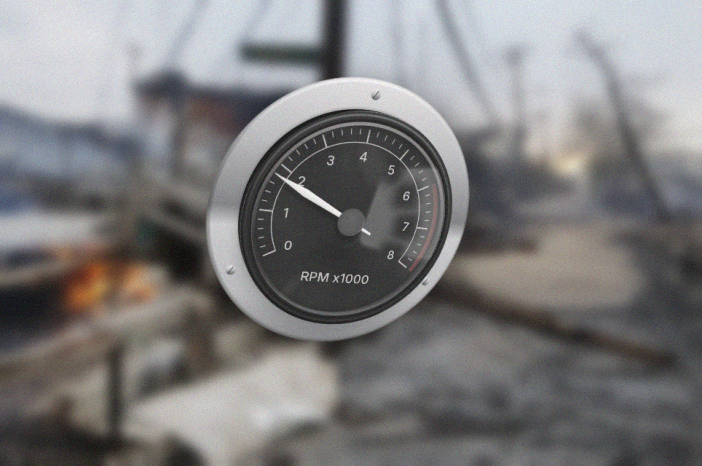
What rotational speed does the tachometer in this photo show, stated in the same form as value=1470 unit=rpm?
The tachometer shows value=1800 unit=rpm
